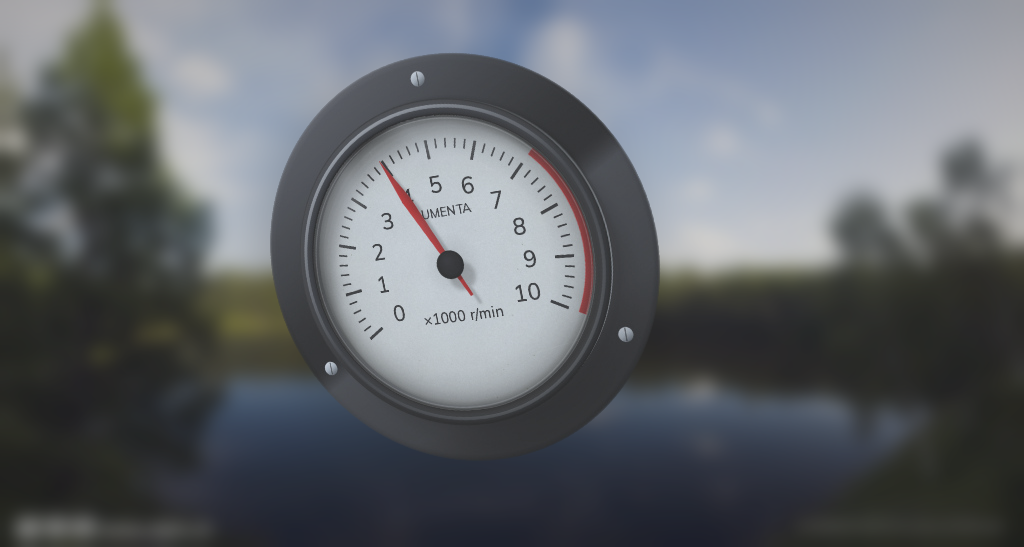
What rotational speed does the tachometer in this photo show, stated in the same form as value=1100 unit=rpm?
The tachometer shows value=4000 unit=rpm
